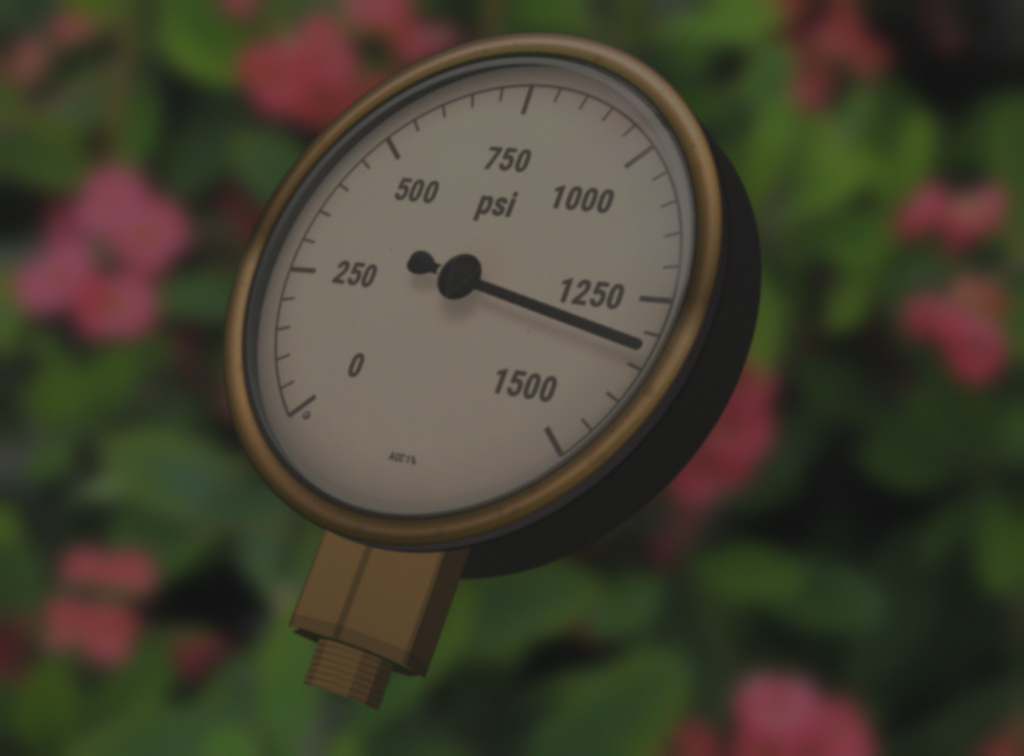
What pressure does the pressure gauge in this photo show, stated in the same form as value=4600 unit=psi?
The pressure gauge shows value=1325 unit=psi
